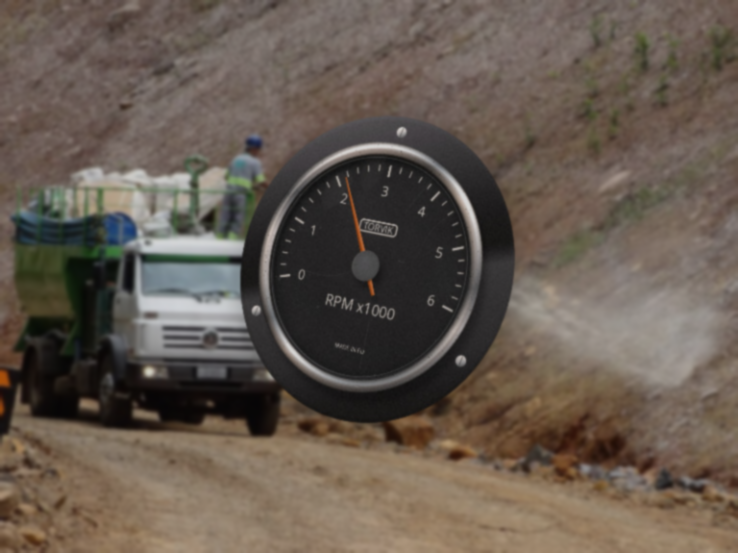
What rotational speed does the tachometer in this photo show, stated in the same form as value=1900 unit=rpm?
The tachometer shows value=2200 unit=rpm
